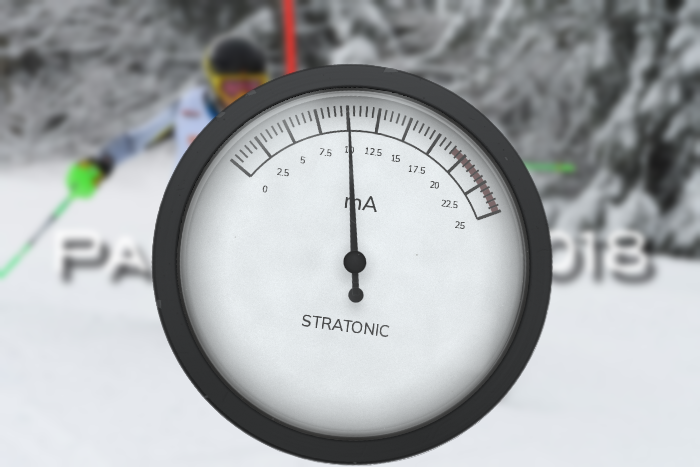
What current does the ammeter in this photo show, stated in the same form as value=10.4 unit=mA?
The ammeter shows value=10 unit=mA
